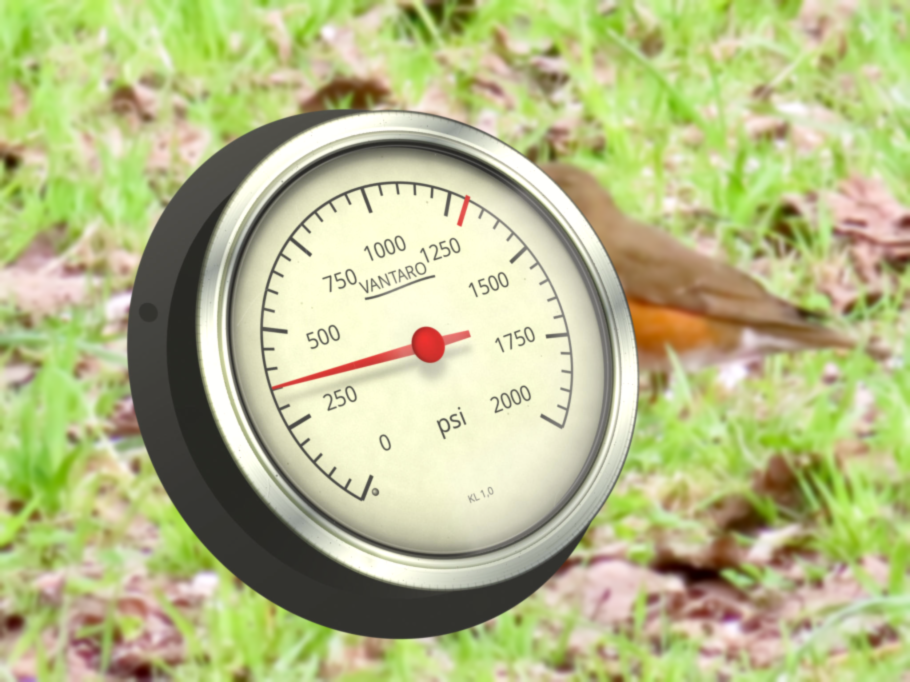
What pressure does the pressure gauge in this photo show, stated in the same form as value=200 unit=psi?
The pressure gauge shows value=350 unit=psi
